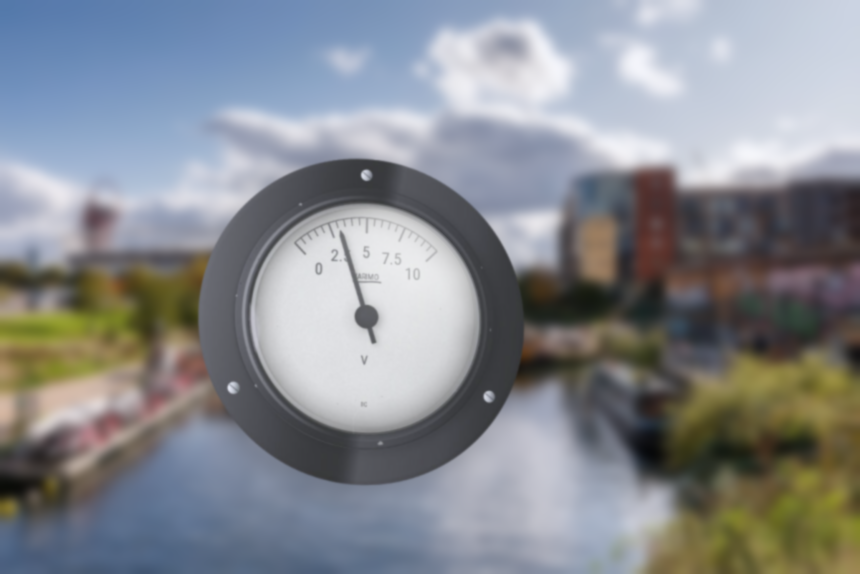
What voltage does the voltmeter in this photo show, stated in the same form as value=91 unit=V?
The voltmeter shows value=3 unit=V
